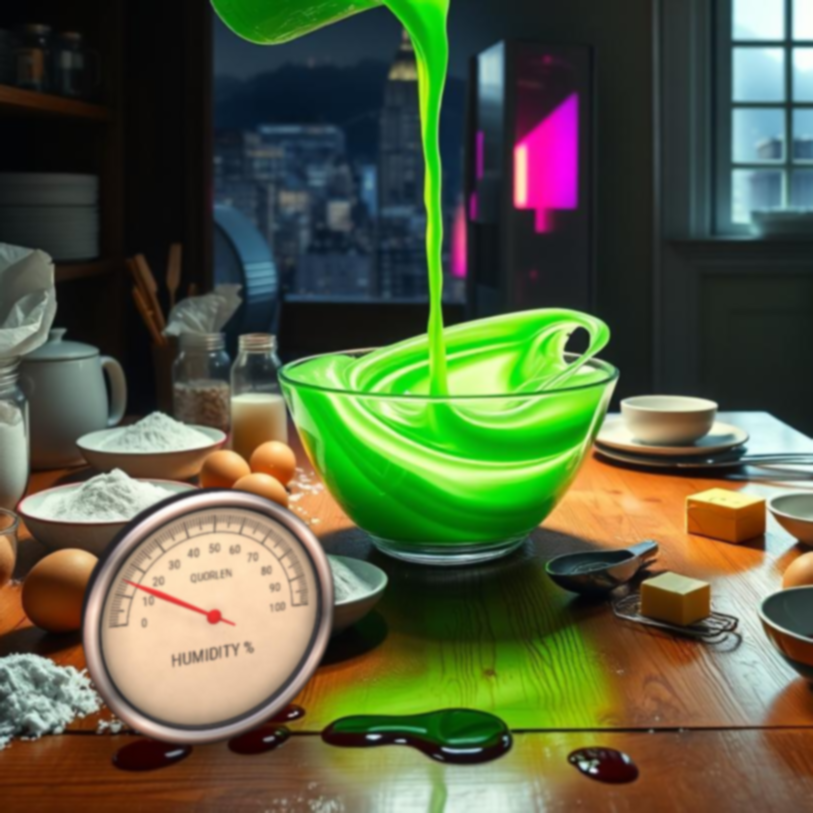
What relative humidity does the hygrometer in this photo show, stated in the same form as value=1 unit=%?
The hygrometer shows value=15 unit=%
